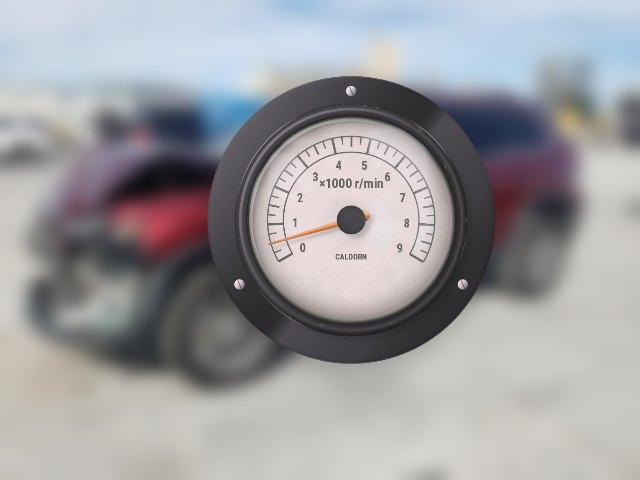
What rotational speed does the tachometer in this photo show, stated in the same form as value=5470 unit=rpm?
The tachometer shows value=500 unit=rpm
